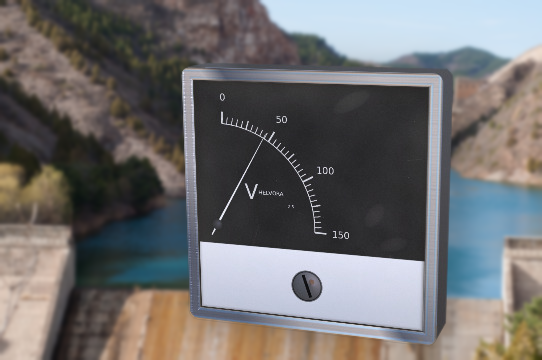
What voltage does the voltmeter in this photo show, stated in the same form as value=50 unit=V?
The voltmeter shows value=45 unit=V
